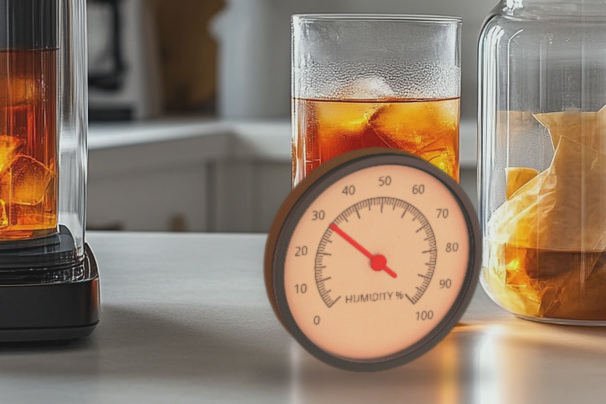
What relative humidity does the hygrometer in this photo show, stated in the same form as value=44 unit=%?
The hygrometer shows value=30 unit=%
